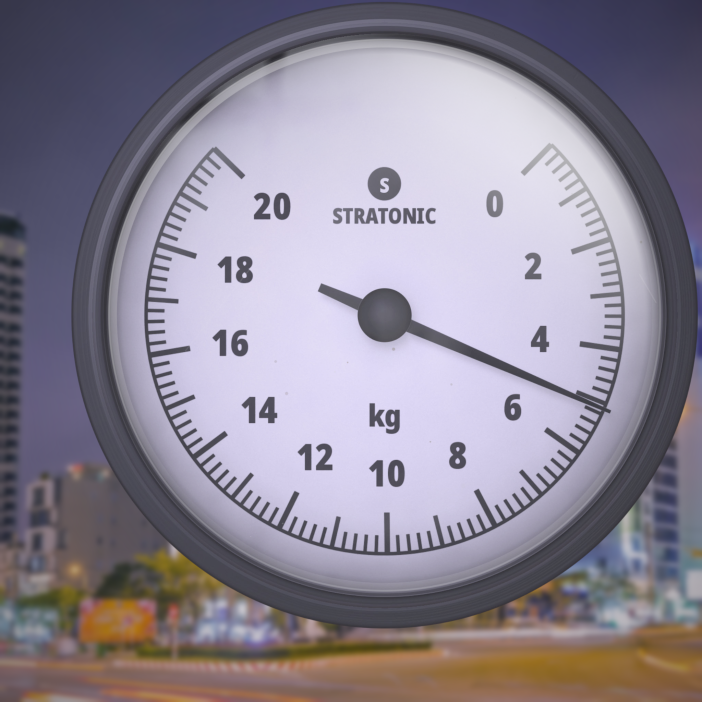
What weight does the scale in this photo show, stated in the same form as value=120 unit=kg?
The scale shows value=5.1 unit=kg
